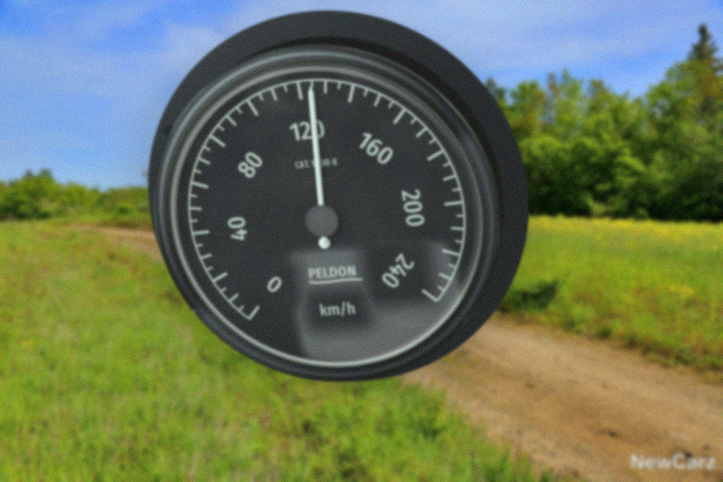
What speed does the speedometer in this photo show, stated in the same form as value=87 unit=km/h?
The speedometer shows value=125 unit=km/h
